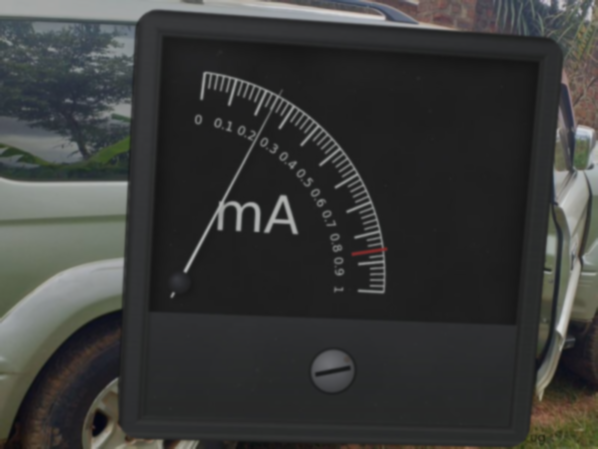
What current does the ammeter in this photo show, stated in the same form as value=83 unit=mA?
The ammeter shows value=0.24 unit=mA
